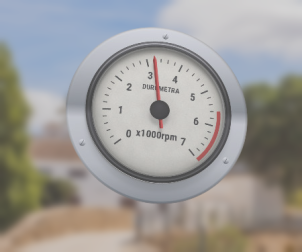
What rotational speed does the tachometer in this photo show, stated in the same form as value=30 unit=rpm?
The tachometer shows value=3200 unit=rpm
